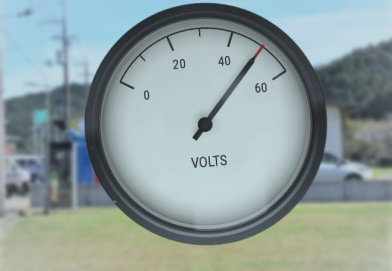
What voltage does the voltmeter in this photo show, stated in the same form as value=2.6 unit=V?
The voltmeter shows value=50 unit=V
